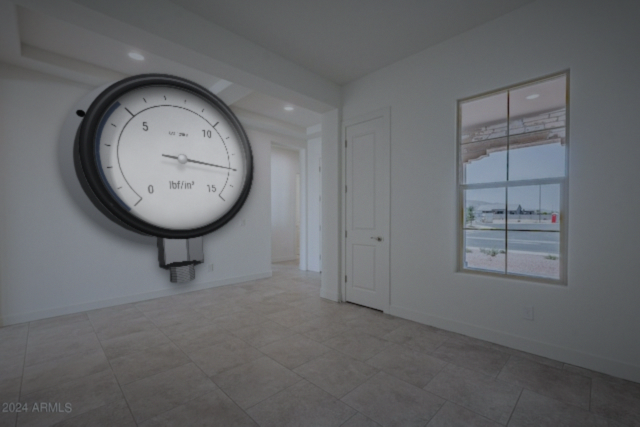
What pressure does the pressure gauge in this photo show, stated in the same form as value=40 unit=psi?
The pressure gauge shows value=13 unit=psi
